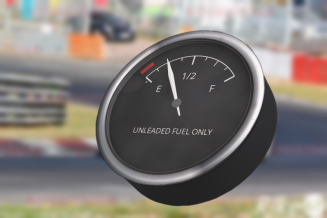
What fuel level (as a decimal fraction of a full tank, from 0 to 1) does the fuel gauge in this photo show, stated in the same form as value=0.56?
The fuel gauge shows value=0.25
